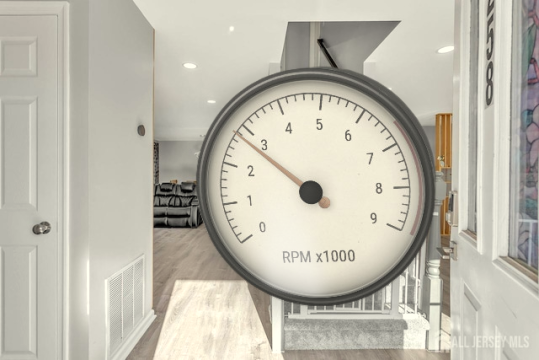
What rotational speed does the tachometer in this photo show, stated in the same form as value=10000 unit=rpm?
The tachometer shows value=2800 unit=rpm
